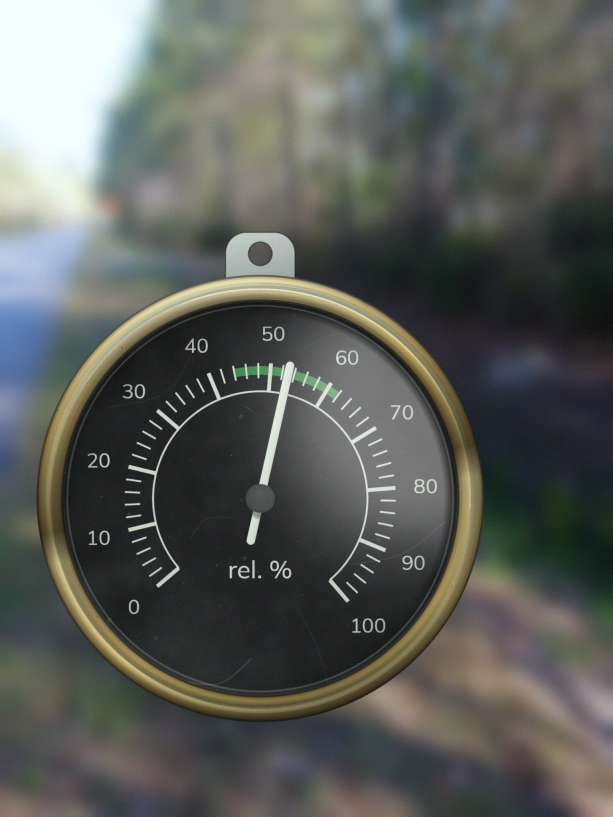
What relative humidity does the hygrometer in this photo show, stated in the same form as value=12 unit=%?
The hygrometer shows value=53 unit=%
